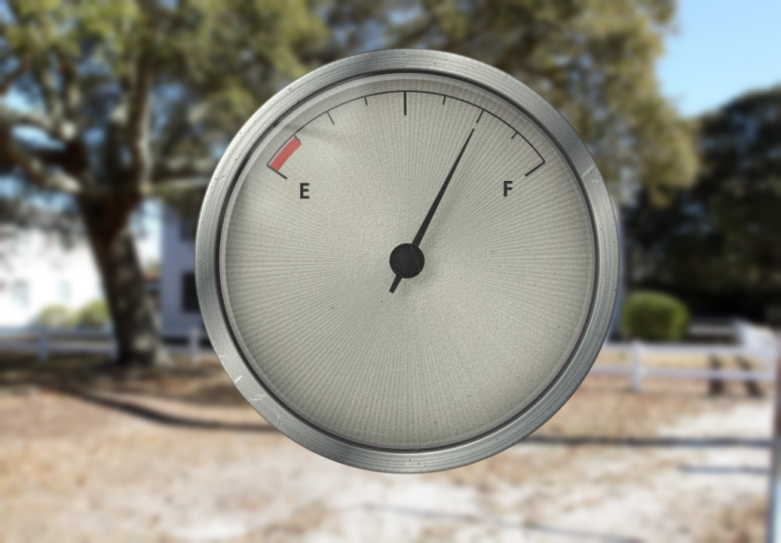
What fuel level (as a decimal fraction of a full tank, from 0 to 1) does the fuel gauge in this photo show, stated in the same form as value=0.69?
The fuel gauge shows value=0.75
